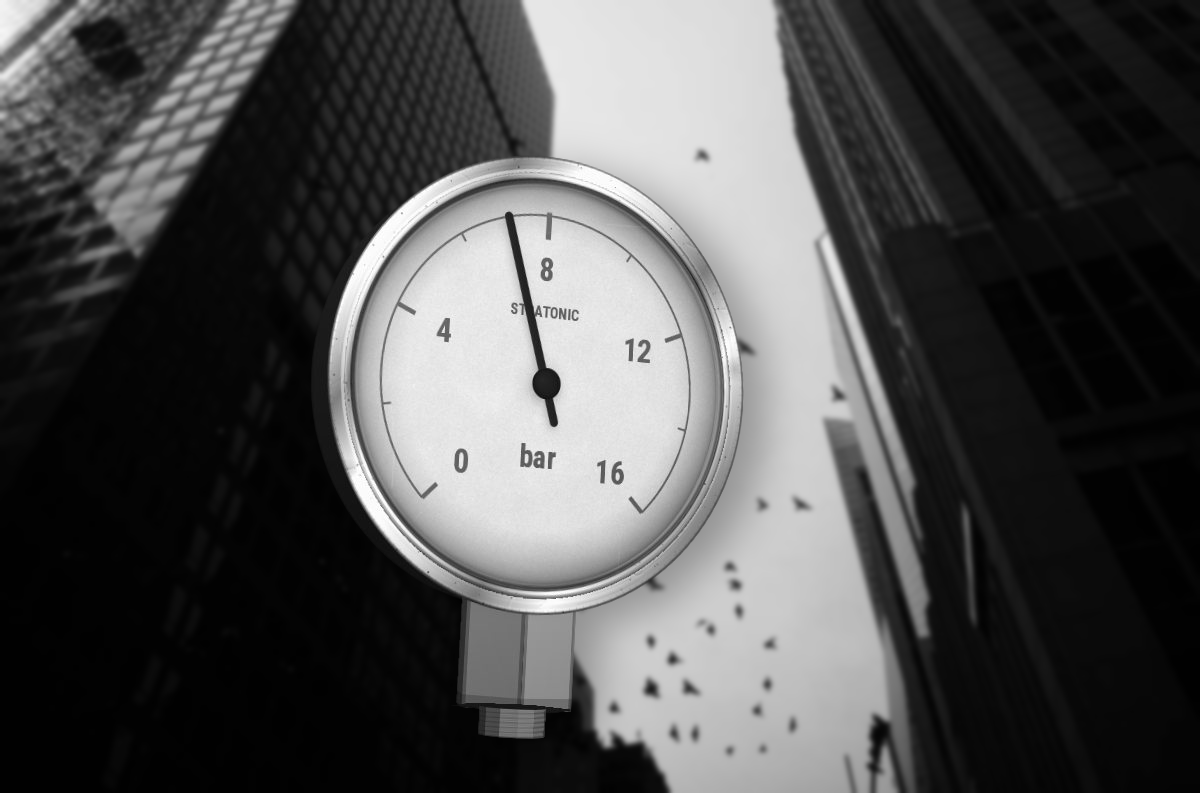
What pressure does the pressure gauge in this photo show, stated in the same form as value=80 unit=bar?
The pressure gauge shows value=7 unit=bar
